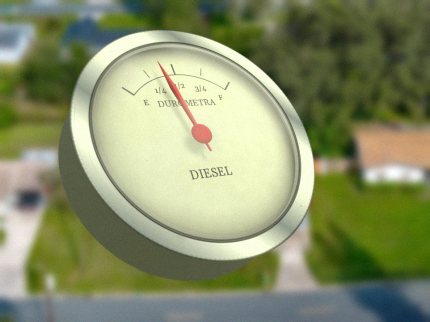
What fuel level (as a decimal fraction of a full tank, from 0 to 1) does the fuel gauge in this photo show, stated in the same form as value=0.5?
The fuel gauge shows value=0.375
